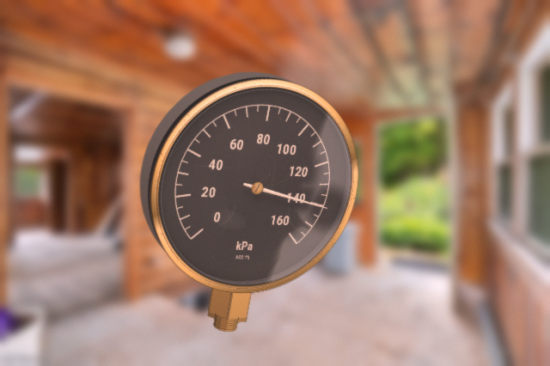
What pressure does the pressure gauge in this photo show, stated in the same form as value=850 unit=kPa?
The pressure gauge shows value=140 unit=kPa
